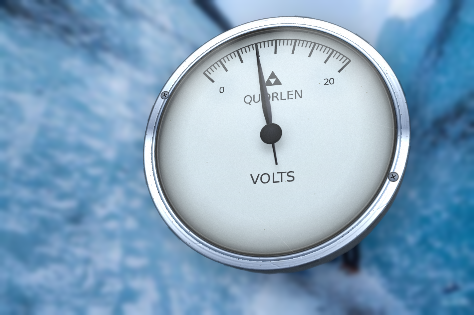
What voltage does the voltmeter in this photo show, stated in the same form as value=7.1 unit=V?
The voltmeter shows value=7.5 unit=V
